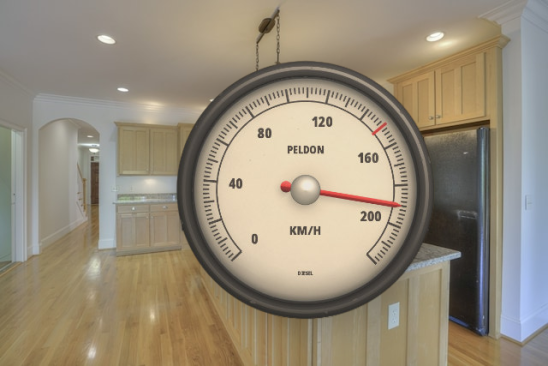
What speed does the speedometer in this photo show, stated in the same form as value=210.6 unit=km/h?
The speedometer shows value=190 unit=km/h
